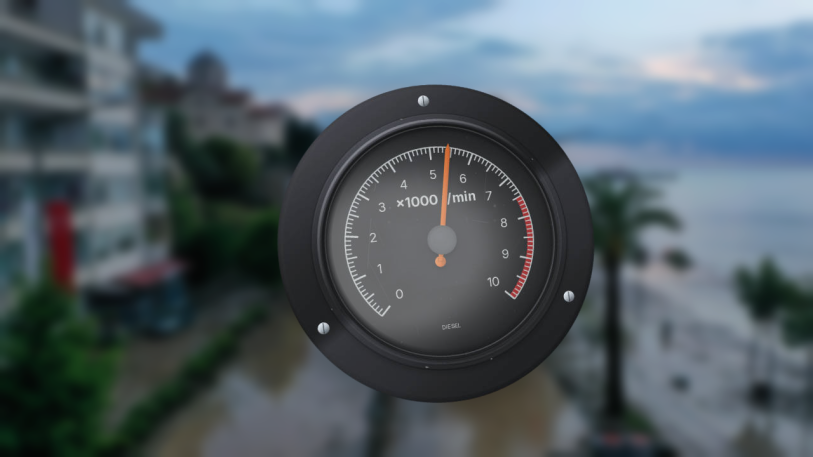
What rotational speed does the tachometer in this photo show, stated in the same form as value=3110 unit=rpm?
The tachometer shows value=5400 unit=rpm
